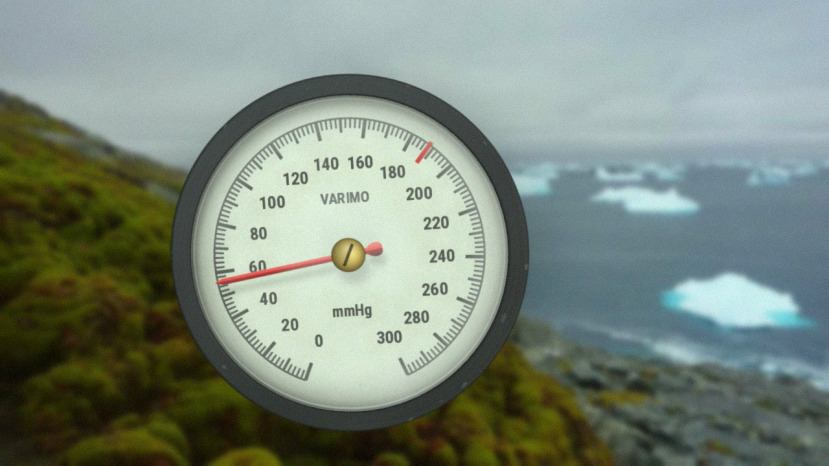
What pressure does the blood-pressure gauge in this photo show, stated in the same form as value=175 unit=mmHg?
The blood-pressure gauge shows value=56 unit=mmHg
